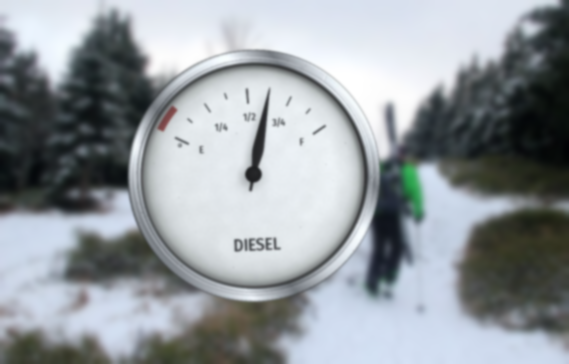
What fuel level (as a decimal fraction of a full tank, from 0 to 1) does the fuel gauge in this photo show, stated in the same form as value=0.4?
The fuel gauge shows value=0.625
